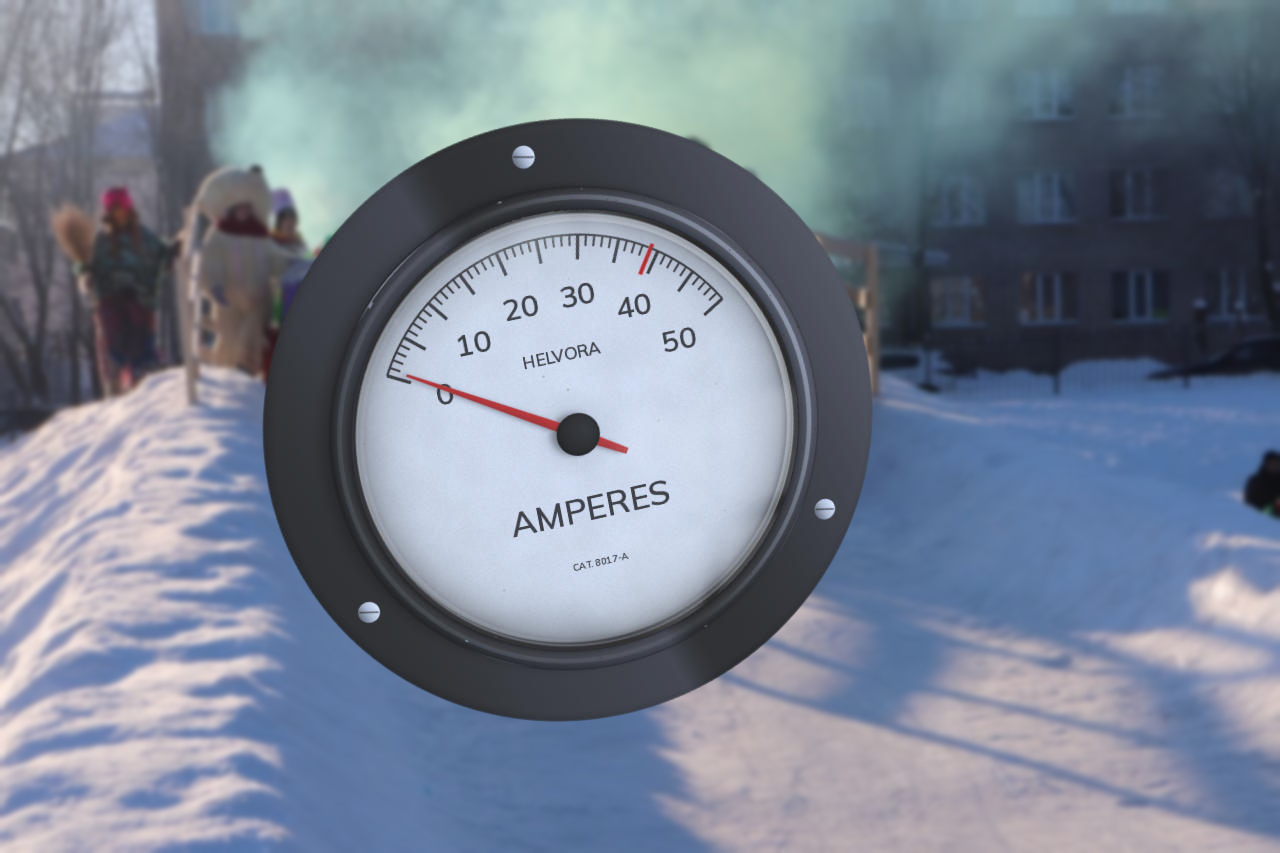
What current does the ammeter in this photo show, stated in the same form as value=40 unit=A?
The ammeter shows value=1 unit=A
